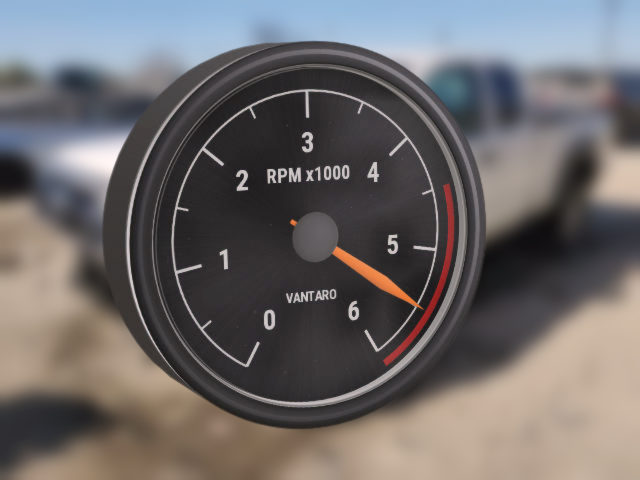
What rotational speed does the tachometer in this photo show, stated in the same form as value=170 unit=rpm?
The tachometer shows value=5500 unit=rpm
